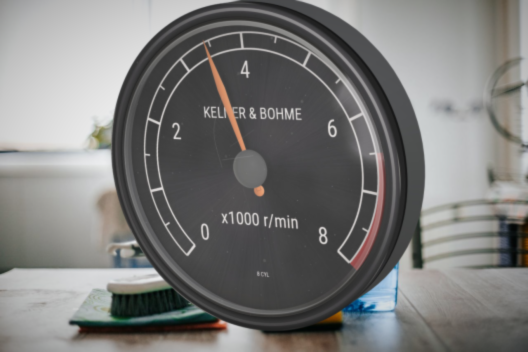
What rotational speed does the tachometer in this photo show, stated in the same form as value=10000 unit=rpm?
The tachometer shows value=3500 unit=rpm
